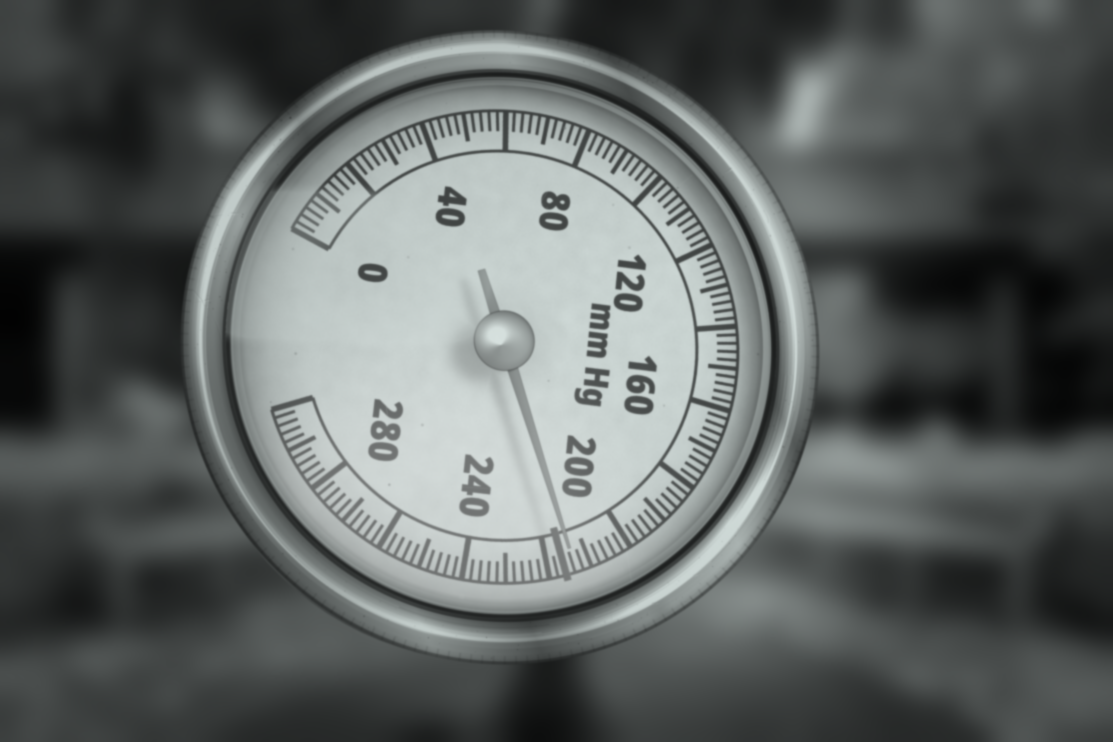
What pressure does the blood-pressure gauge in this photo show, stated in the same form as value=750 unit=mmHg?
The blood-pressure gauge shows value=214 unit=mmHg
